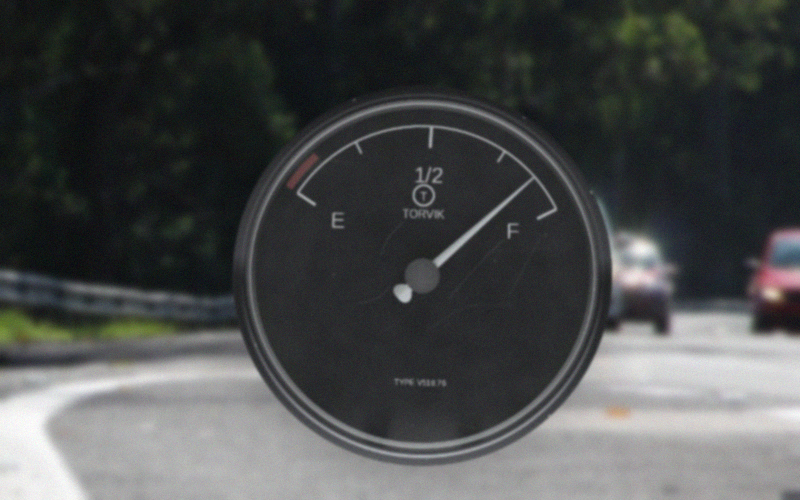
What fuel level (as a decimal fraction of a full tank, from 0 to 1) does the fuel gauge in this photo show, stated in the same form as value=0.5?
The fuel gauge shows value=0.875
